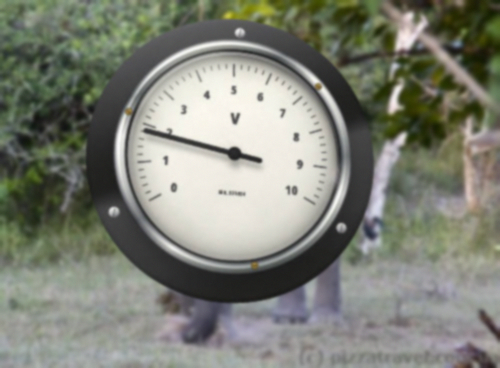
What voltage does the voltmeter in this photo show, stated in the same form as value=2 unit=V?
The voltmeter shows value=1.8 unit=V
